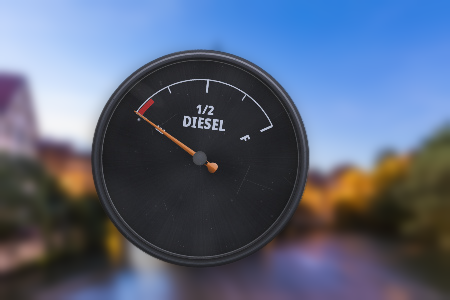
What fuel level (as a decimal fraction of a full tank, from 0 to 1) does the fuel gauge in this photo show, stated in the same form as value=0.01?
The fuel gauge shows value=0
